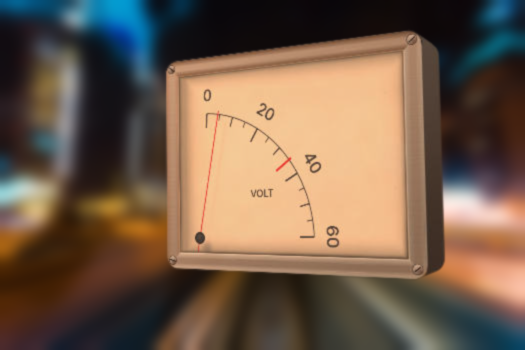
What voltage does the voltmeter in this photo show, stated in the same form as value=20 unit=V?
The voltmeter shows value=5 unit=V
